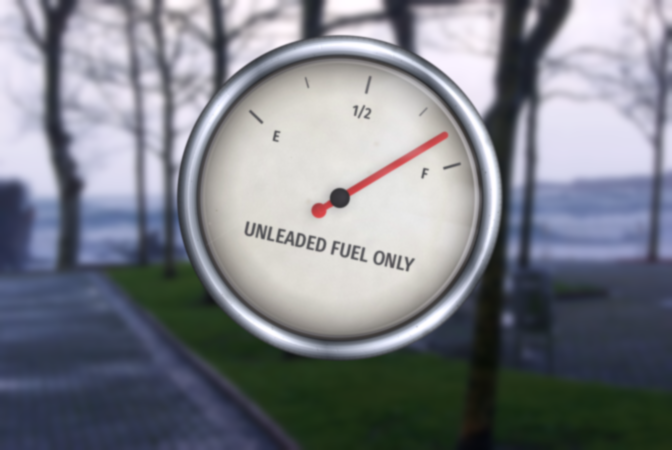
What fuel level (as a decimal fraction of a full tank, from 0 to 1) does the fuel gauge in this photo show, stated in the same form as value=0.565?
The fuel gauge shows value=0.875
